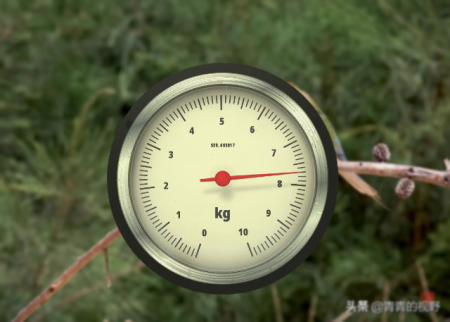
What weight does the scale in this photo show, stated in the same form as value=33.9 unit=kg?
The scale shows value=7.7 unit=kg
